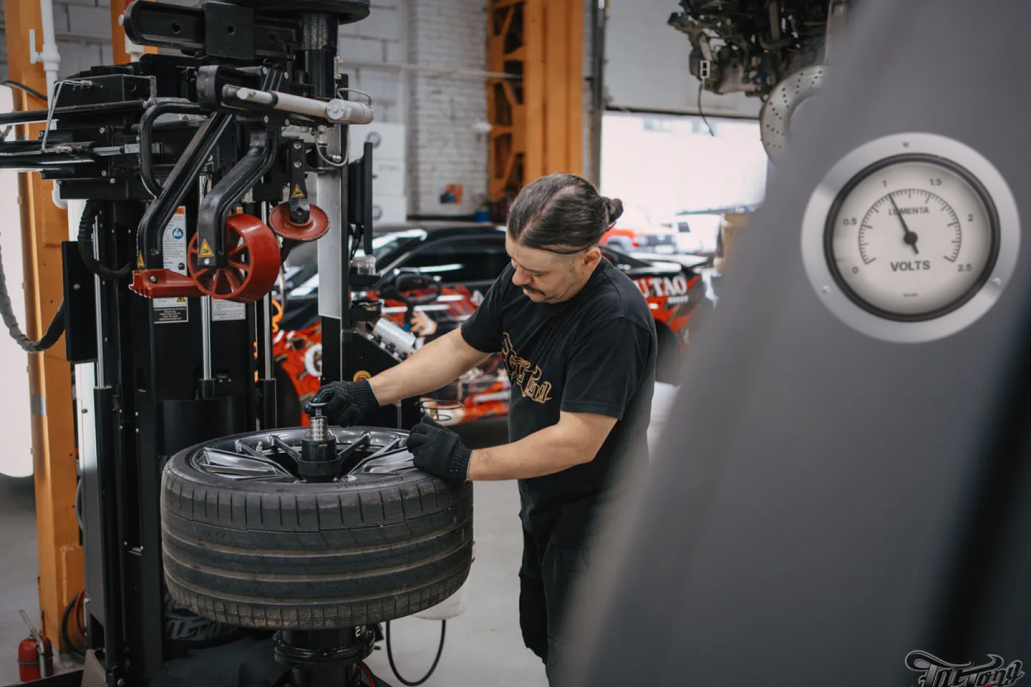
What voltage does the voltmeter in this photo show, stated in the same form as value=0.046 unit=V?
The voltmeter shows value=1 unit=V
